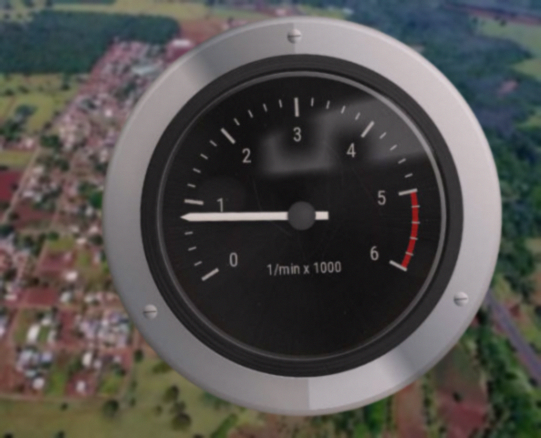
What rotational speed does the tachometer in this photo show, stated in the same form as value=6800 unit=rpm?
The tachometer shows value=800 unit=rpm
